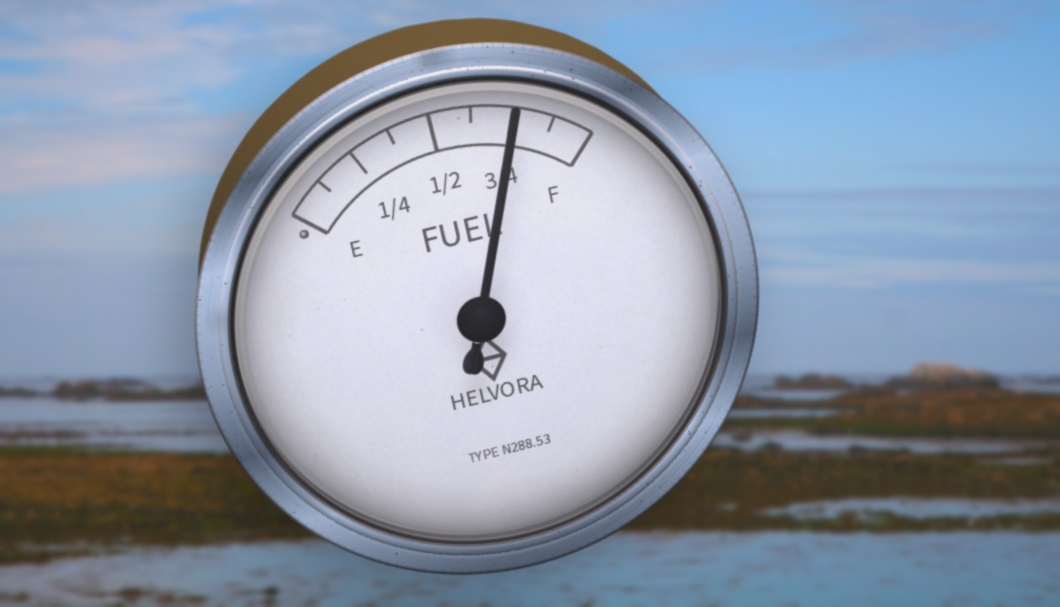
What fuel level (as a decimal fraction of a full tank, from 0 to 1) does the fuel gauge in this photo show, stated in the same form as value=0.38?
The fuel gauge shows value=0.75
